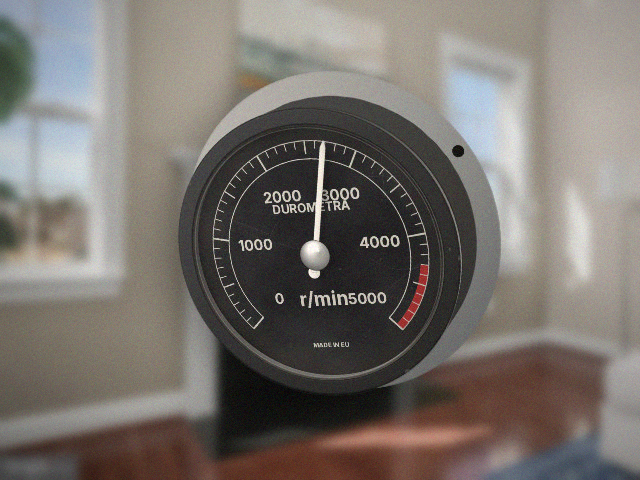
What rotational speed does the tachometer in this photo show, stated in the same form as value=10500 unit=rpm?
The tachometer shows value=2700 unit=rpm
